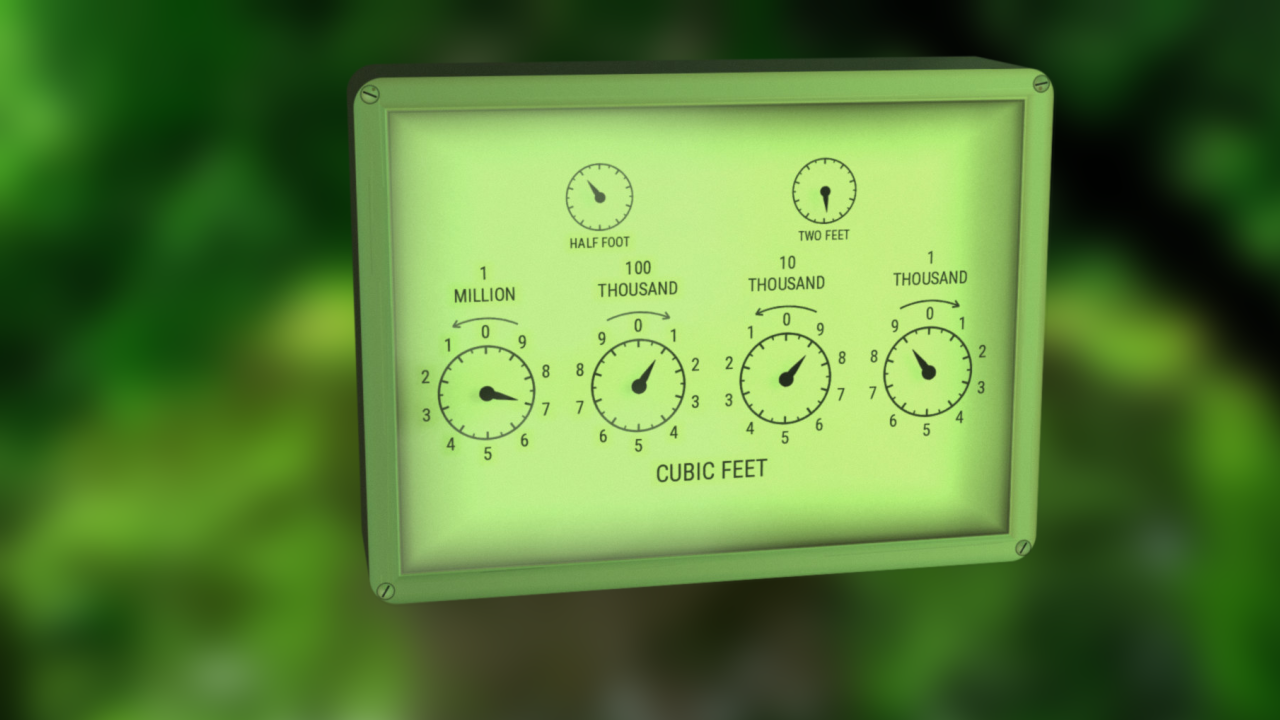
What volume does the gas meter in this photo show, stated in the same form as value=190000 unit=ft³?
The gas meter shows value=708900 unit=ft³
